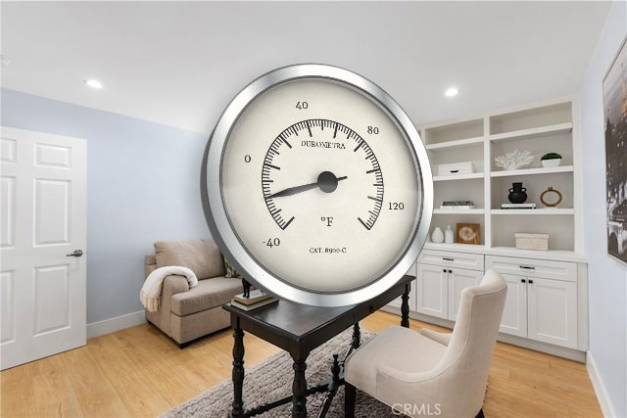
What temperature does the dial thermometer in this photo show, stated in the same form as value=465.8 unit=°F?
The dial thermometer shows value=-20 unit=°F
